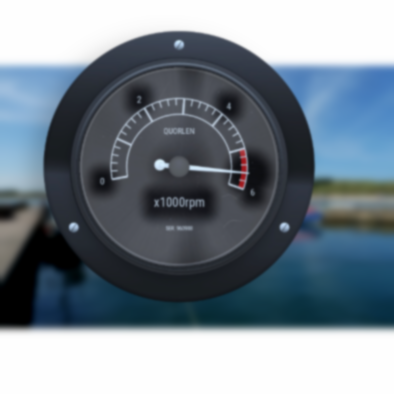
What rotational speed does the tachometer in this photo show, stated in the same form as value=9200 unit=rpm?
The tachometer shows value=5600 unit=rpm
